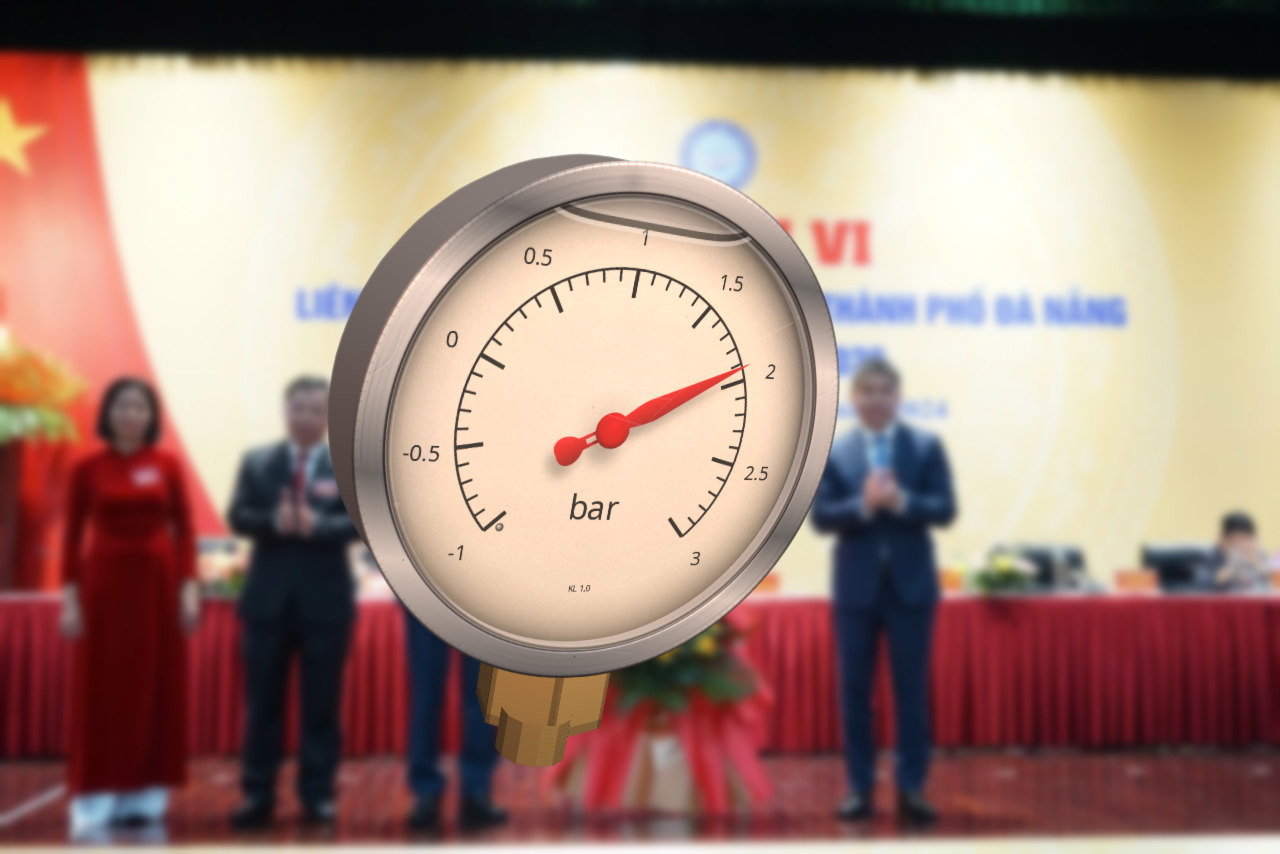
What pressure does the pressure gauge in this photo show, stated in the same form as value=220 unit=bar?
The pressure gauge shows value=1.9 unit=bar
